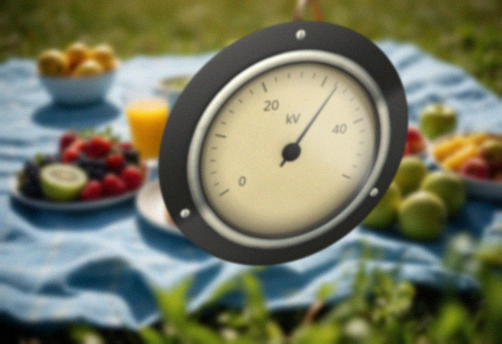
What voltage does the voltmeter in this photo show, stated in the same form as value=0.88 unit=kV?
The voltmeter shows value=32 unit=kV
